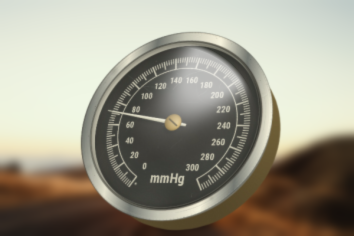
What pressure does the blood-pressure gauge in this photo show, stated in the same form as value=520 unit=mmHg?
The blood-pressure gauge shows value=70 unit=mmHg
